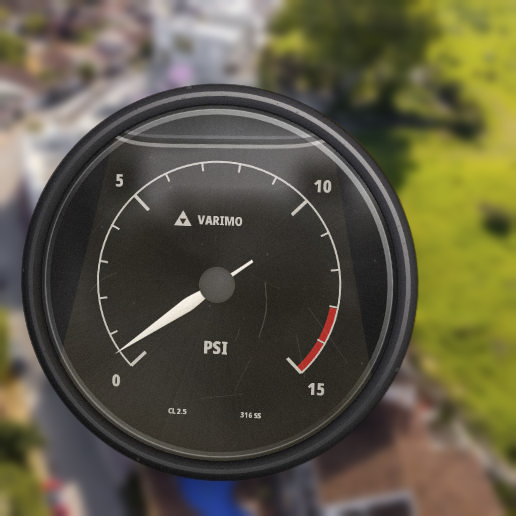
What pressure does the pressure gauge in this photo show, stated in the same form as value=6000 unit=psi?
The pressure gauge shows value=0.5 unit=psi
